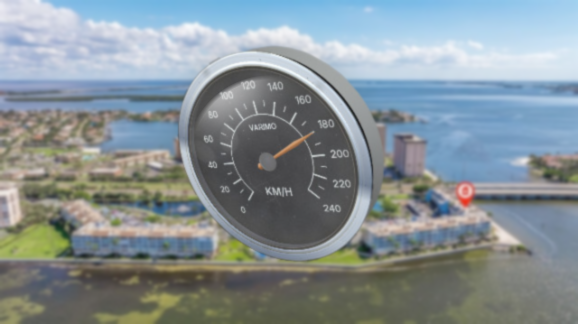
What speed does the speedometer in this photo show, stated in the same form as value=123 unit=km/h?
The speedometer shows value=180 unit=km/h
